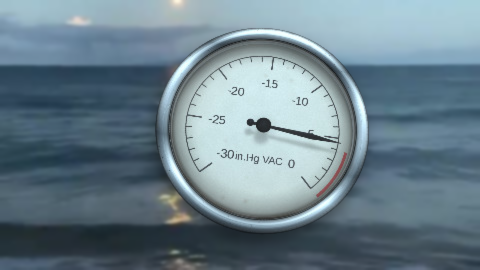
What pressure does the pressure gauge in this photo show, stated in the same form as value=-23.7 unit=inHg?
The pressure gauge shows value=-4.5 unit=inHg
